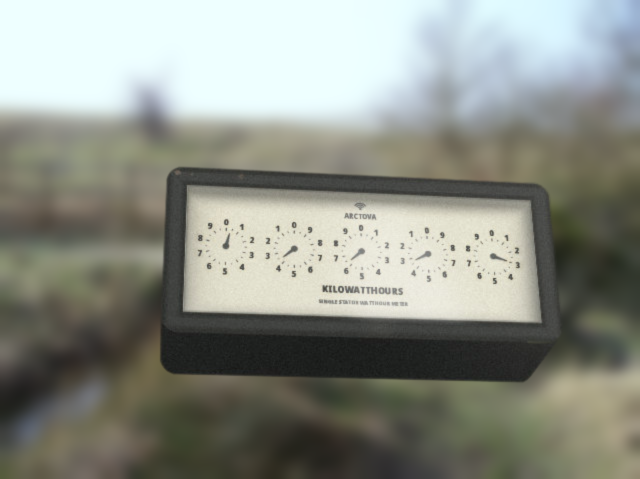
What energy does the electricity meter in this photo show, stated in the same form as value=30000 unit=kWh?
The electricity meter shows value=3633 unit=kWh
